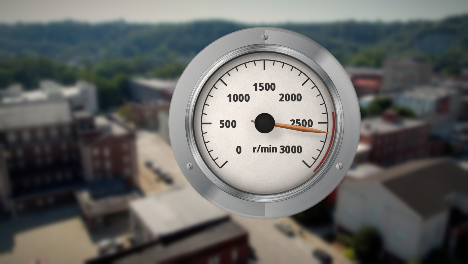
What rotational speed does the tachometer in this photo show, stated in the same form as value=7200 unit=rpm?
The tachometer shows value=2600 unit=rpm
